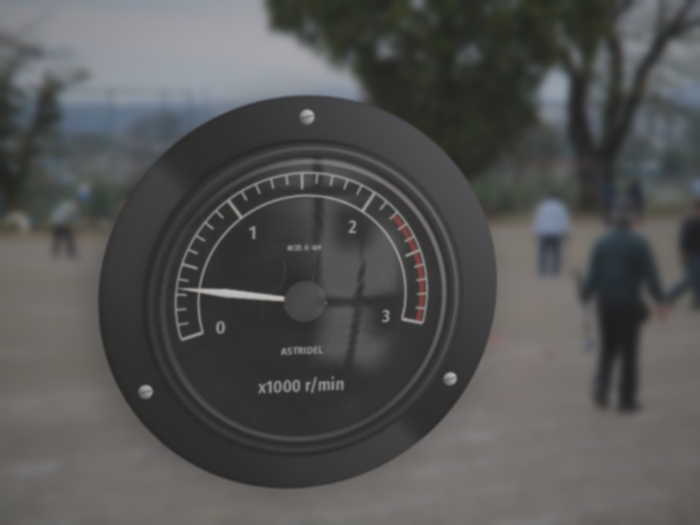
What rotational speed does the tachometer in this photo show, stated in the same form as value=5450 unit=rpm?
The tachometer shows value=350 unit=rpm
